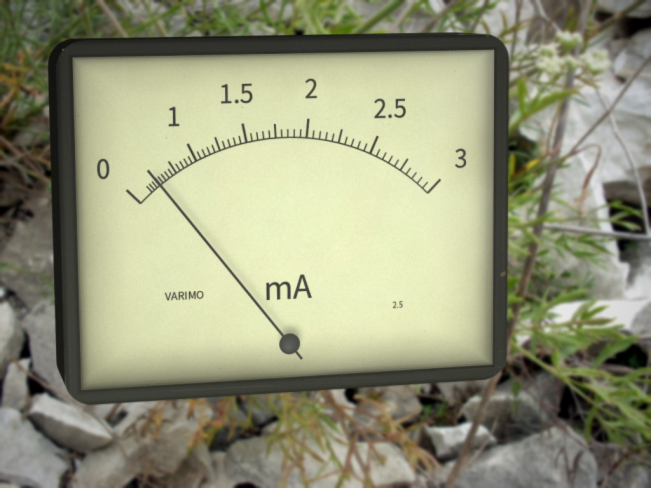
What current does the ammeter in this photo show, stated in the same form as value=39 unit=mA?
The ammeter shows value=0.5 unit=mA
